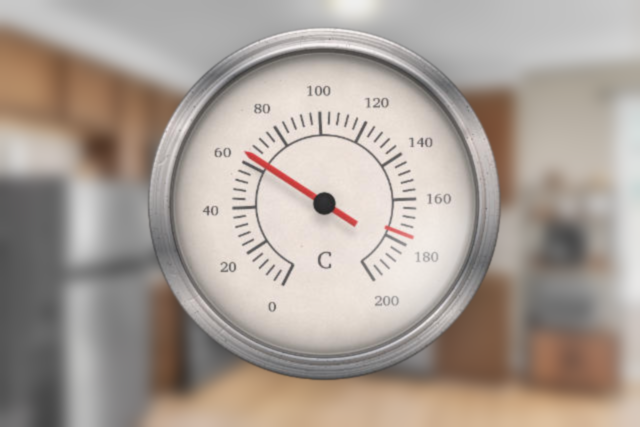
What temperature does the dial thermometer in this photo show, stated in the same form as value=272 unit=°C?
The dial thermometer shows value=64 unit=°C
